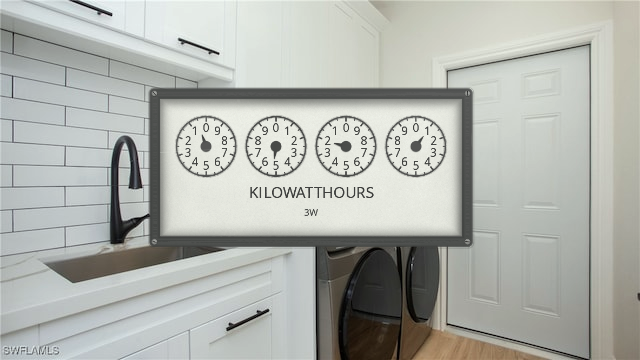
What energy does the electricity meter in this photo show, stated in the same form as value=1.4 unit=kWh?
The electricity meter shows value=521 unit=kWh
